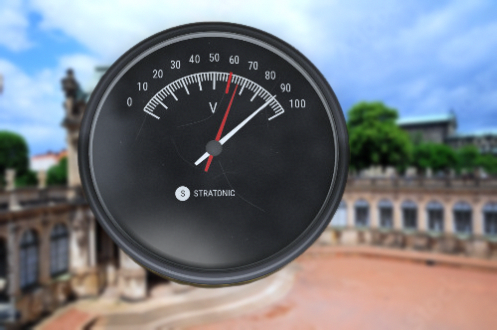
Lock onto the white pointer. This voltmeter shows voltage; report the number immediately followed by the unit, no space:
90V
